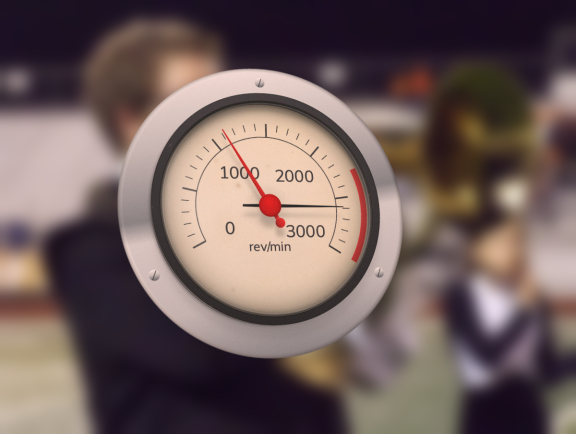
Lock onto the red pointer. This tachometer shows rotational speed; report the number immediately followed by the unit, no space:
1100rpm
